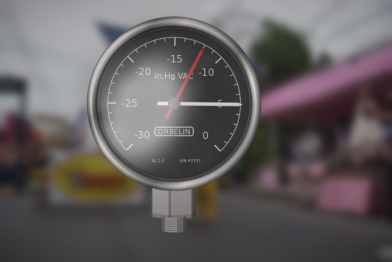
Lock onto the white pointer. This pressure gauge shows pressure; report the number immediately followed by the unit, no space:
-5inHg
